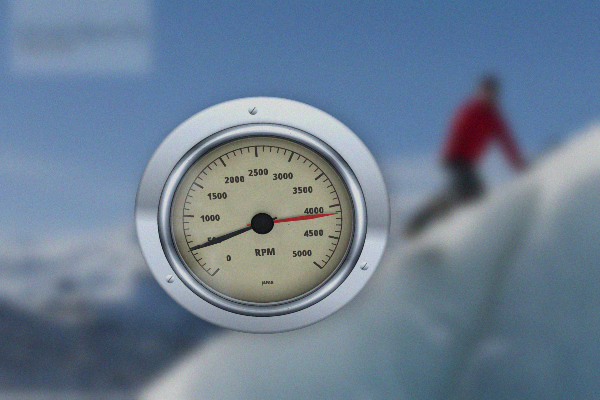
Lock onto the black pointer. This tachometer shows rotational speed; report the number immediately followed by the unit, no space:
500rpm
